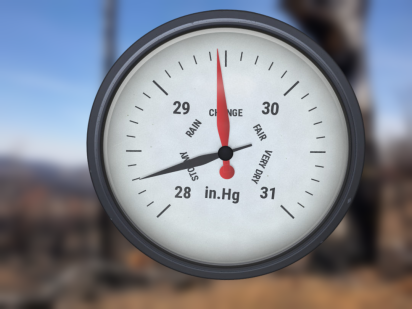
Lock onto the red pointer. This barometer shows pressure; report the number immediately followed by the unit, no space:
29.45inHg
